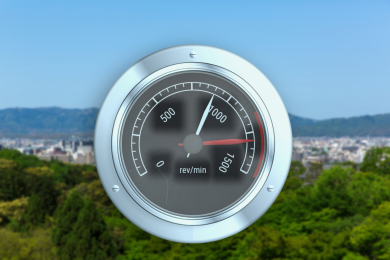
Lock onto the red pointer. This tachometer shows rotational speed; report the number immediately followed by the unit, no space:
1300rpm
